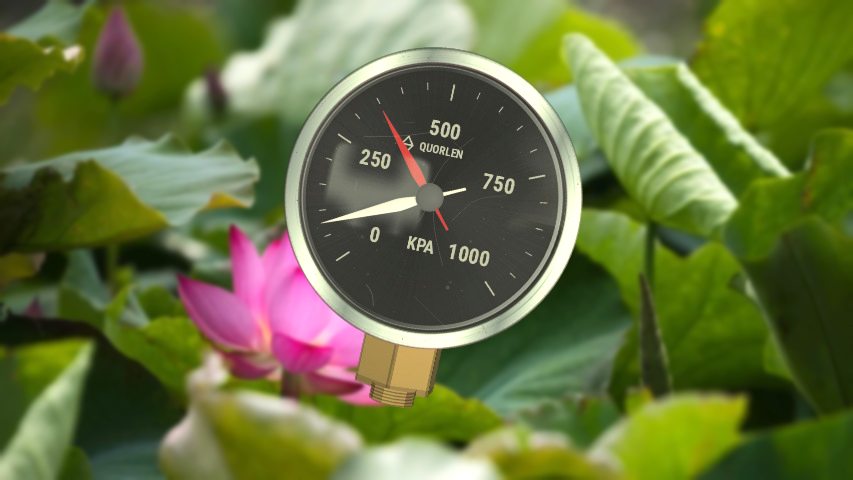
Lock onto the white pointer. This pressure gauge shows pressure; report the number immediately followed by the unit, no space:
75kPa
